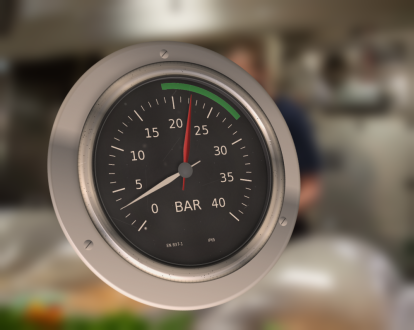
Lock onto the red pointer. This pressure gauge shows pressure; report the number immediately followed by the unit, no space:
22bar
